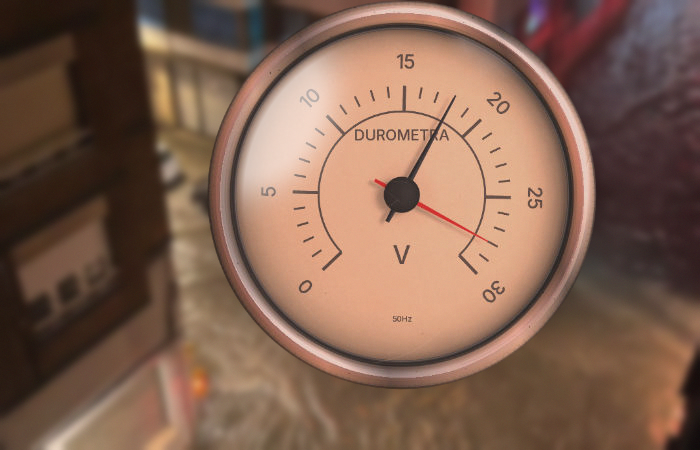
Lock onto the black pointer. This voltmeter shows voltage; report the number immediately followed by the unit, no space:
18V
